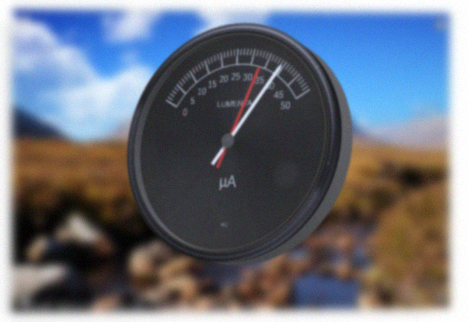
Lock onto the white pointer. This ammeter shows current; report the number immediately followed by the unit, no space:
40µA
